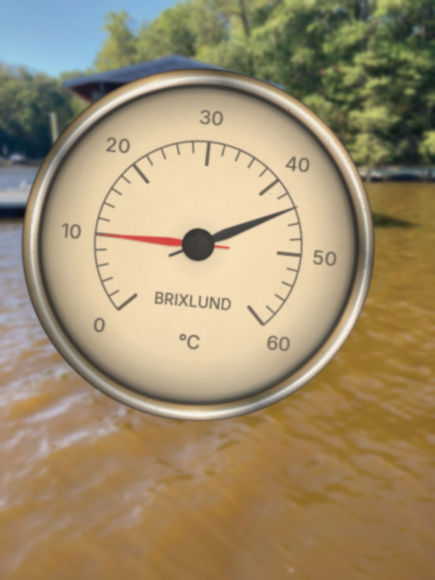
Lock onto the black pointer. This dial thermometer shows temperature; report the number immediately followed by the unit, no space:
44°C
